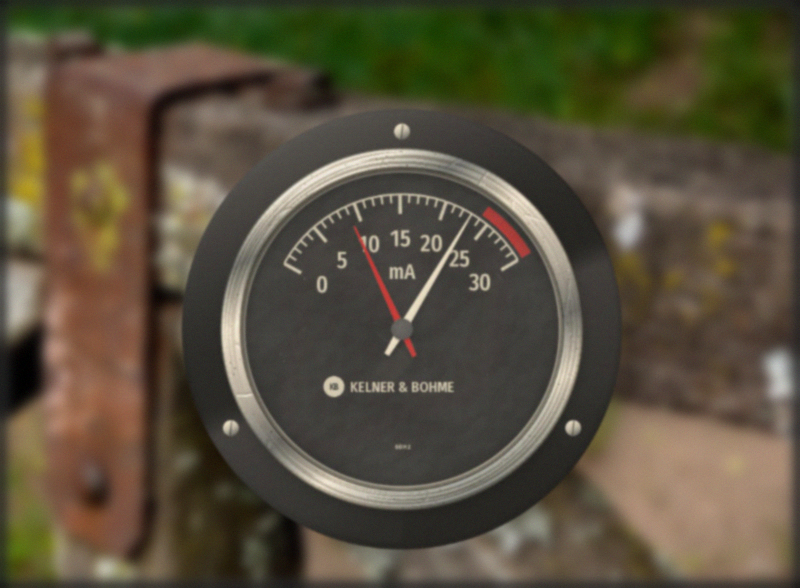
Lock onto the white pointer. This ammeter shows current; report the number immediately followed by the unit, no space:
23mA
